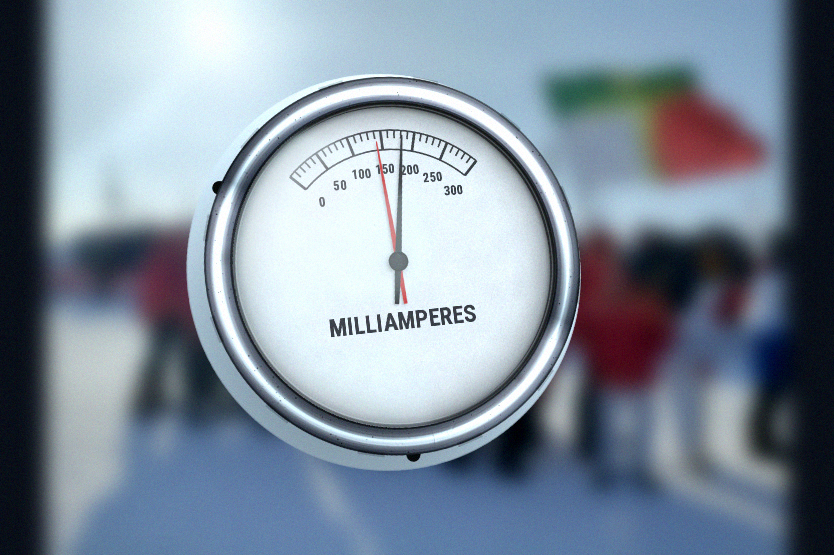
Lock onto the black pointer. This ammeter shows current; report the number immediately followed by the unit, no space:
180mA
